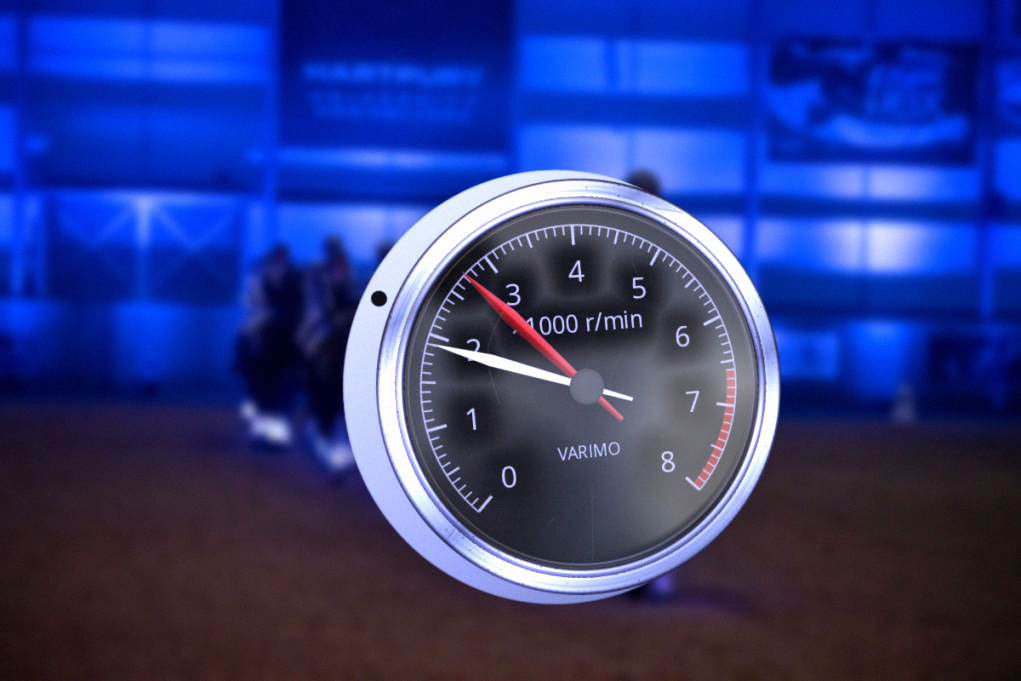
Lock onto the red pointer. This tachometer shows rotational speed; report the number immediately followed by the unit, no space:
2700rpm
